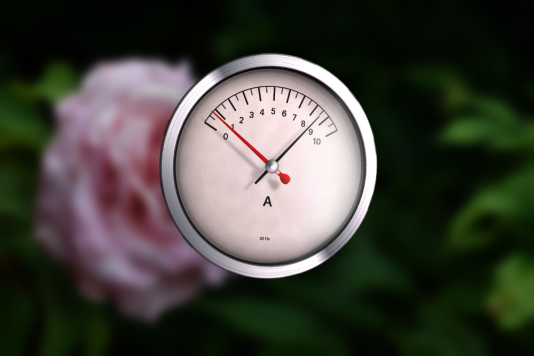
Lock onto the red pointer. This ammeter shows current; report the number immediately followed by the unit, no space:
0.75A
